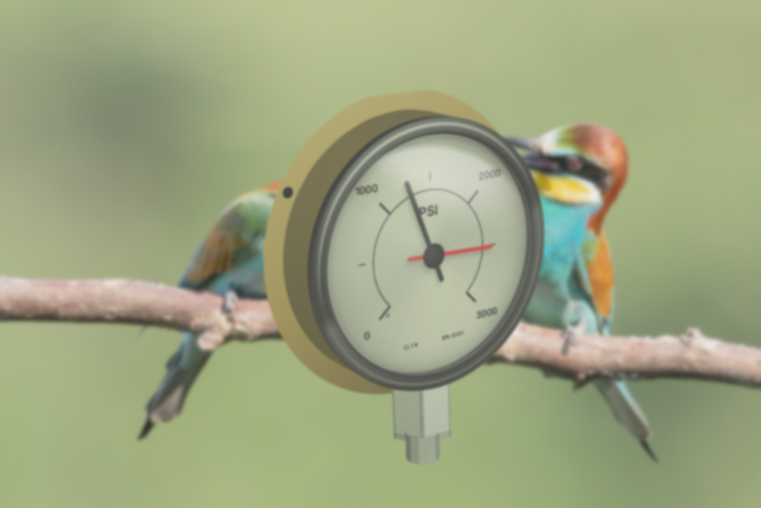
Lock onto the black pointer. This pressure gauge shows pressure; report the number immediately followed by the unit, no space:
1250psi
